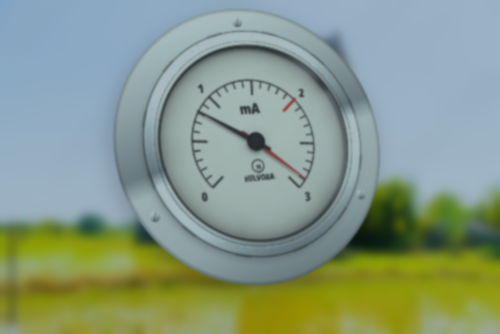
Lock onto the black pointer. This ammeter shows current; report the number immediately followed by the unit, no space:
0.8mA
